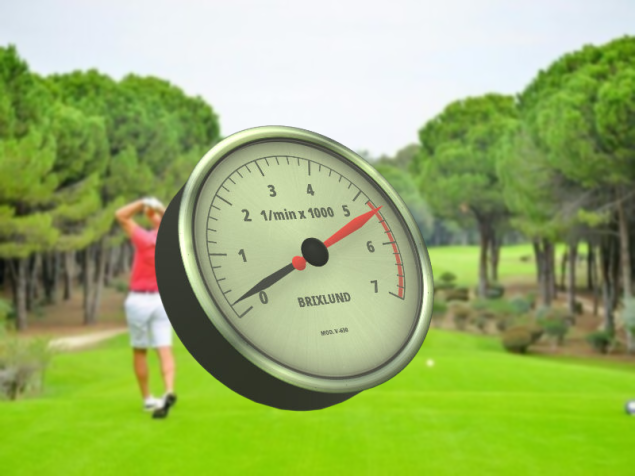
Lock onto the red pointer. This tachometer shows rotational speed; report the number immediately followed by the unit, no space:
5400rpm
